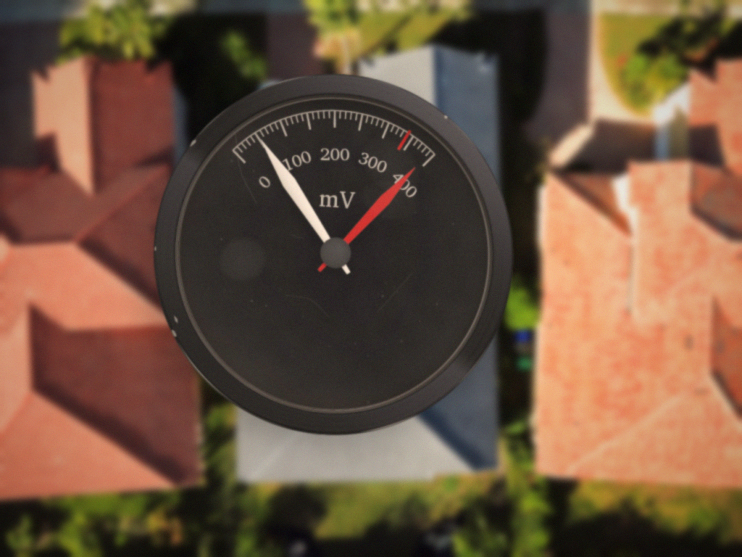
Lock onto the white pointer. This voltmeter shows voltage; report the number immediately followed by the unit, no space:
50mV
